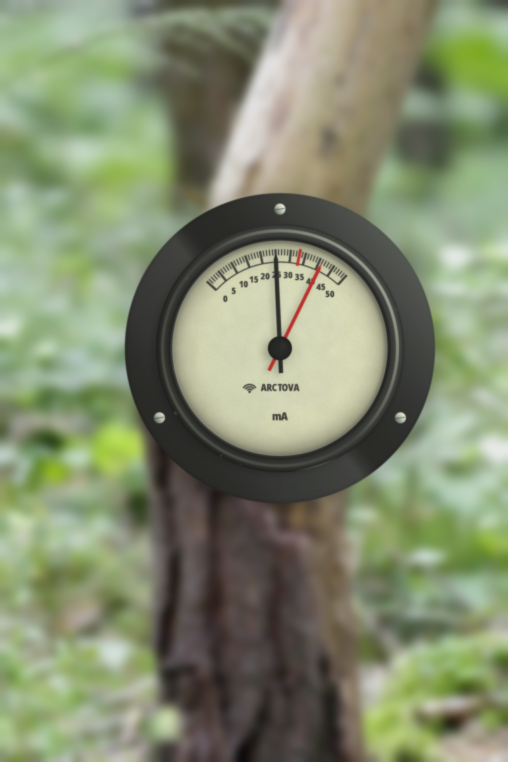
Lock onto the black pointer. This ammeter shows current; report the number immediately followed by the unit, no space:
25mA
